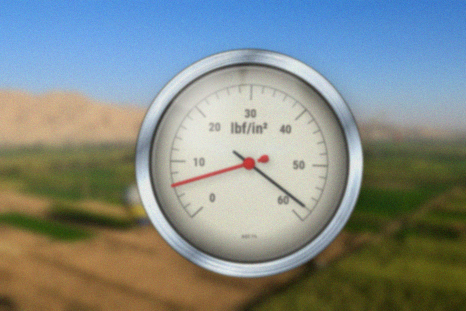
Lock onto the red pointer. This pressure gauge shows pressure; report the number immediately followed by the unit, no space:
6psi
